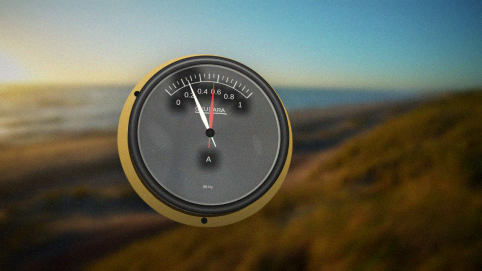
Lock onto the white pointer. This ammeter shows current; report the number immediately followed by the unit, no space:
0.25A
